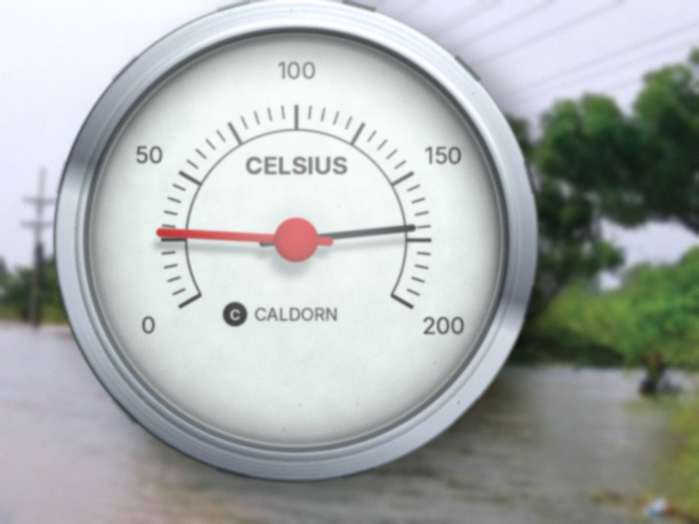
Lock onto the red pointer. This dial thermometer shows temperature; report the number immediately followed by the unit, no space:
27.5°C
